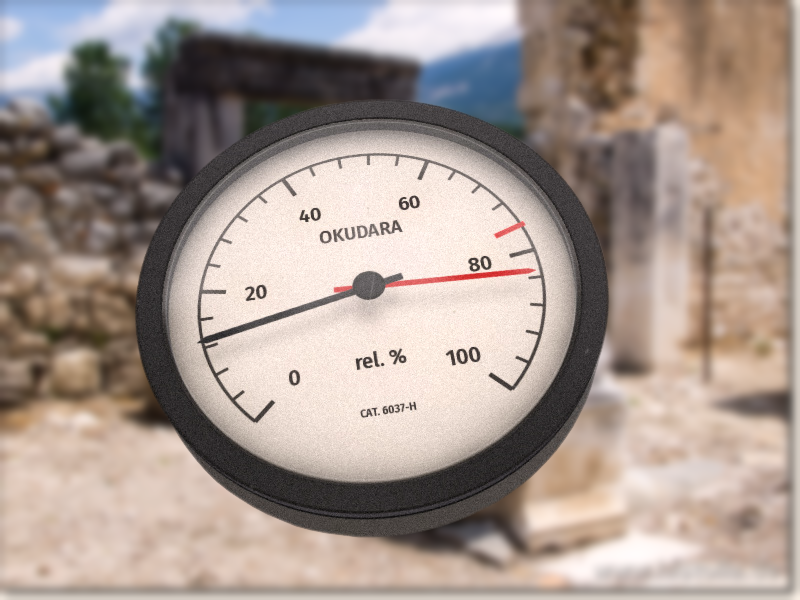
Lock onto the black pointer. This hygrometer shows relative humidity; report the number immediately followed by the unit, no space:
12%
